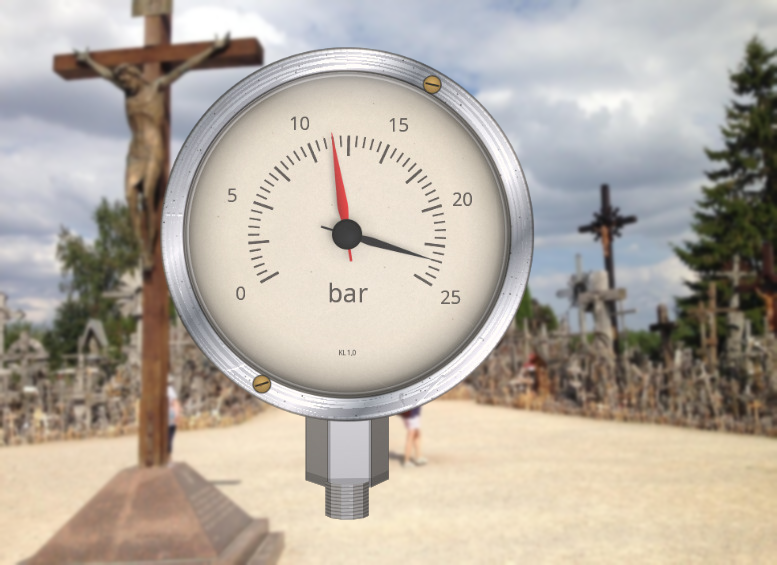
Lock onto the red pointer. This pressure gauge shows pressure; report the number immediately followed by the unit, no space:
11.5bar
